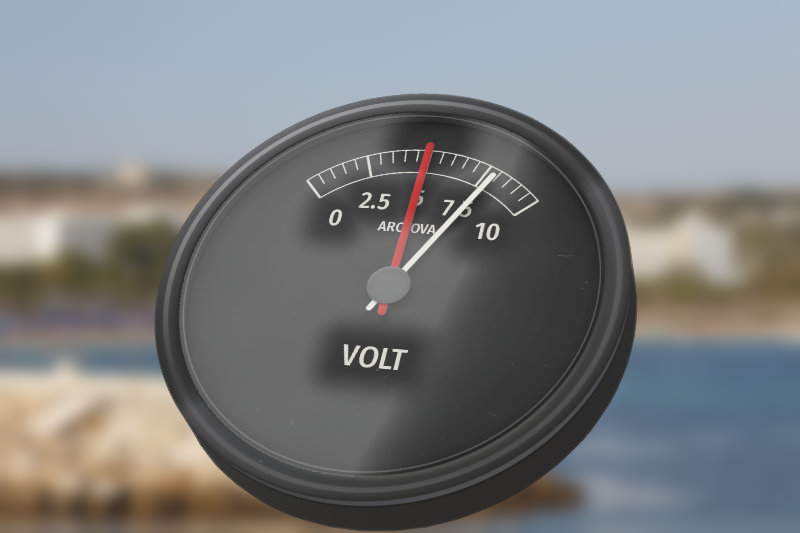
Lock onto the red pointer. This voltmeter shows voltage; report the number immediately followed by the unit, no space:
5V
